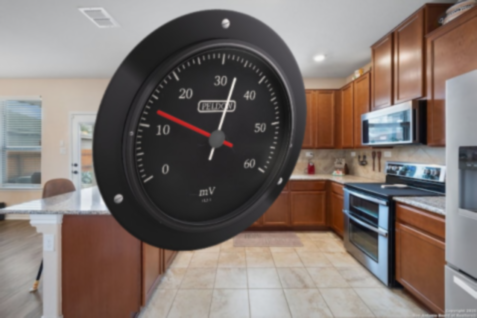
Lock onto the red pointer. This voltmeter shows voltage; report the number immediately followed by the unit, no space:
13mV
